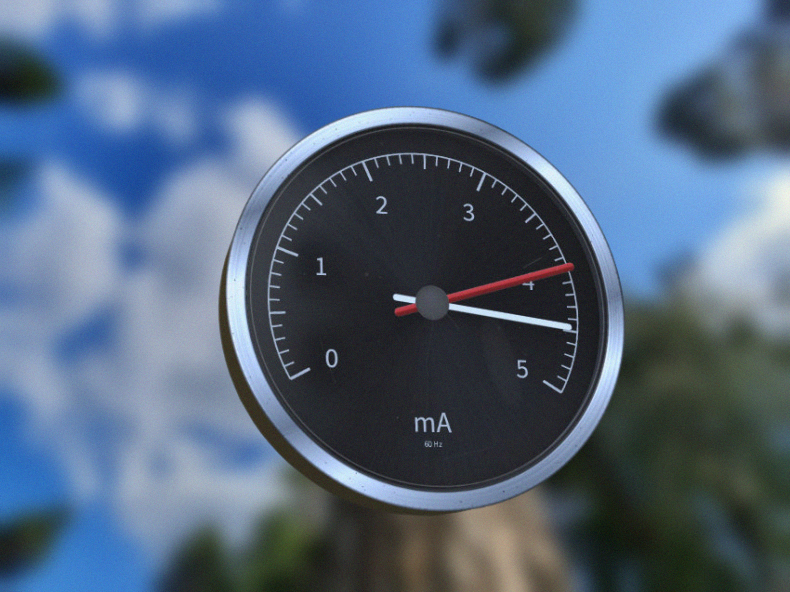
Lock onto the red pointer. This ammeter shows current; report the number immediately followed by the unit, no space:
4mA
